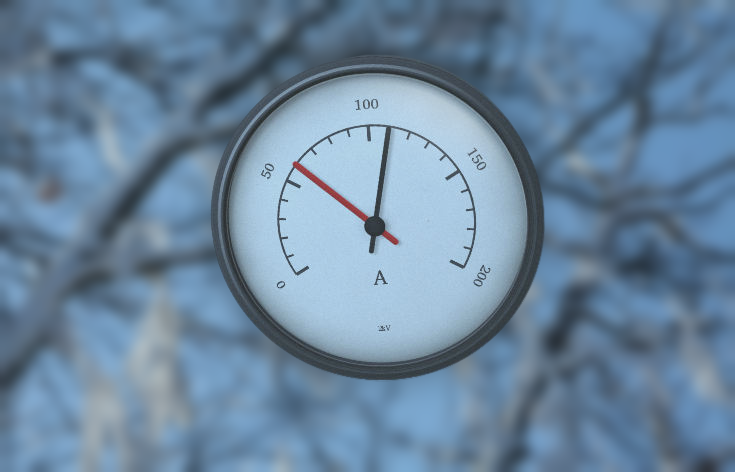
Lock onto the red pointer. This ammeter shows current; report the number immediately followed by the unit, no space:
60A
